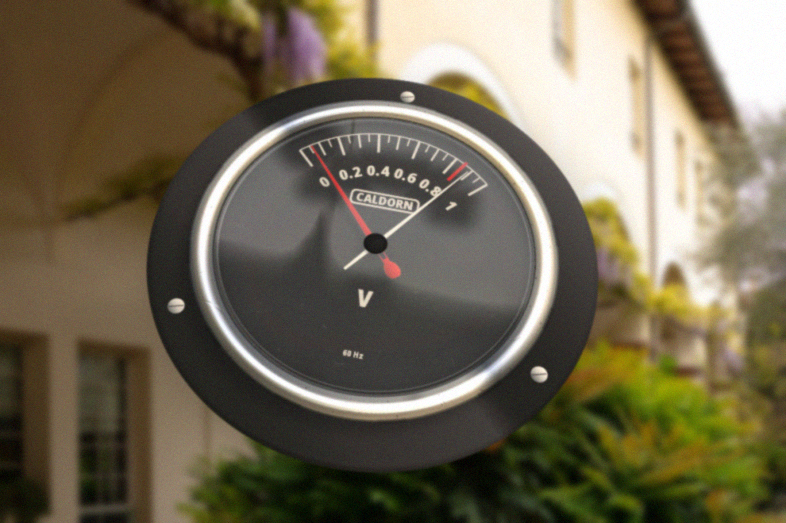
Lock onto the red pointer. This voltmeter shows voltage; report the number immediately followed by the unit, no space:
0.05V
